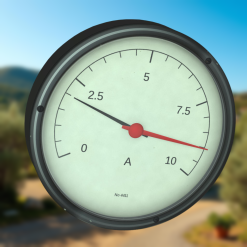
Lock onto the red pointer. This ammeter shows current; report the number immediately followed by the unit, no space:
9A
